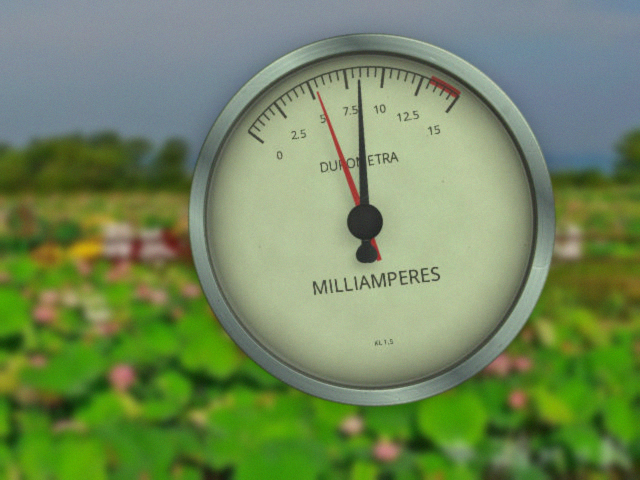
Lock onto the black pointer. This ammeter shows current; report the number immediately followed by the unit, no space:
8.5mA
